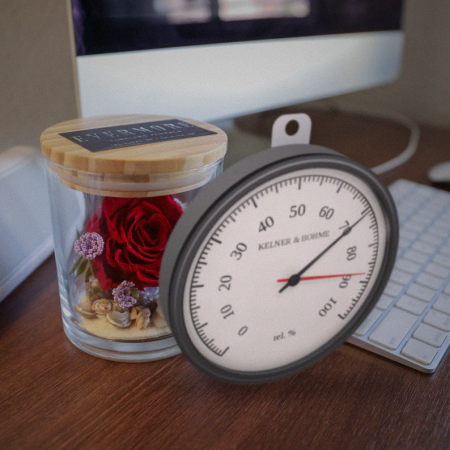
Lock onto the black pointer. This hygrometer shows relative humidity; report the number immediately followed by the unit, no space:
70%
